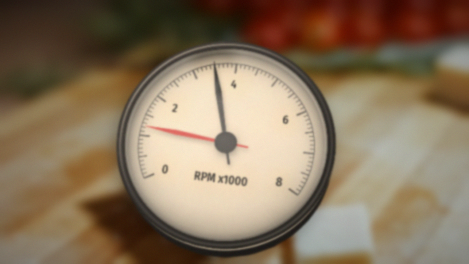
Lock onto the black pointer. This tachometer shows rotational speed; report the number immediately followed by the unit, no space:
3500rpm
